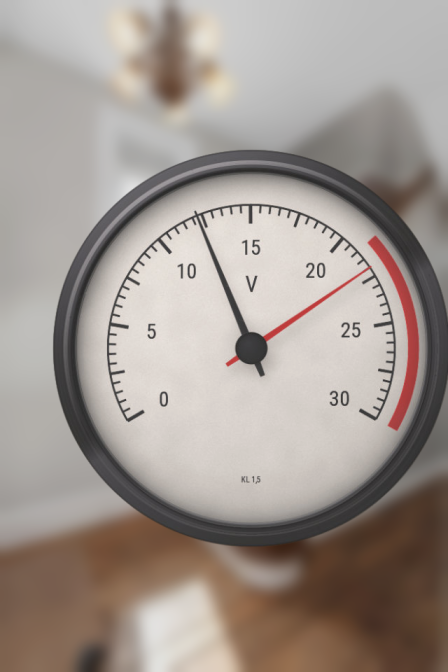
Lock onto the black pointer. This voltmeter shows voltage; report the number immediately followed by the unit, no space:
12.25V
